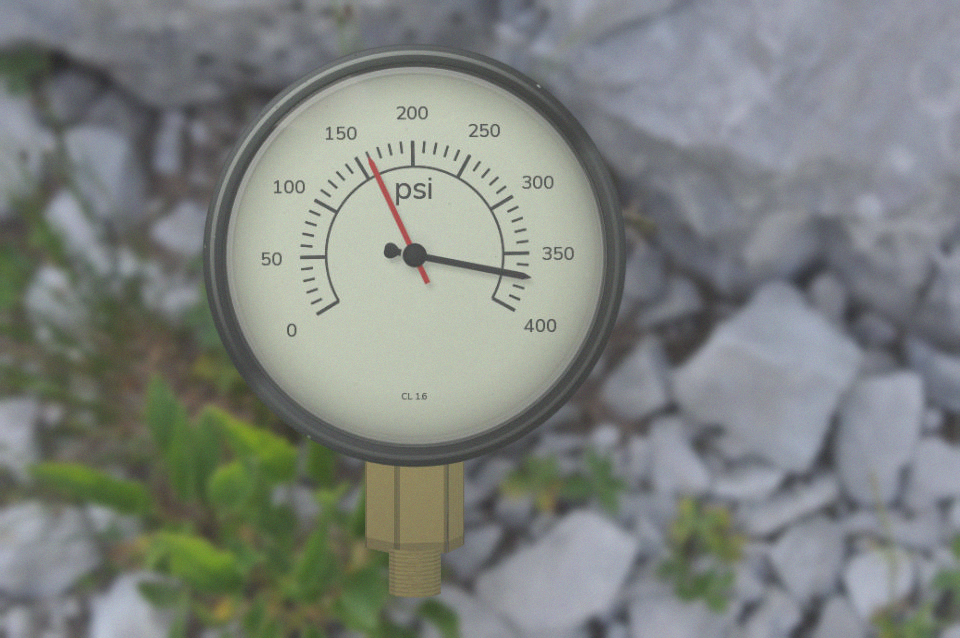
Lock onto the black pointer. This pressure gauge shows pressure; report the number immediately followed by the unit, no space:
370psi
